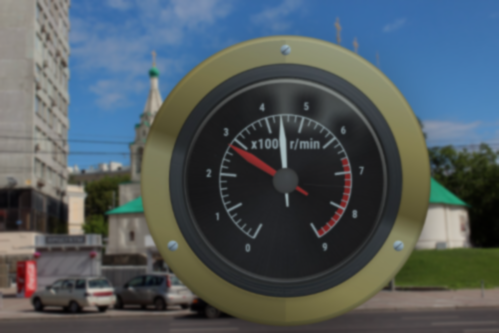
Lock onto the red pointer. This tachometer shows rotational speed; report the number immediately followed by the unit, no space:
2800rpm
